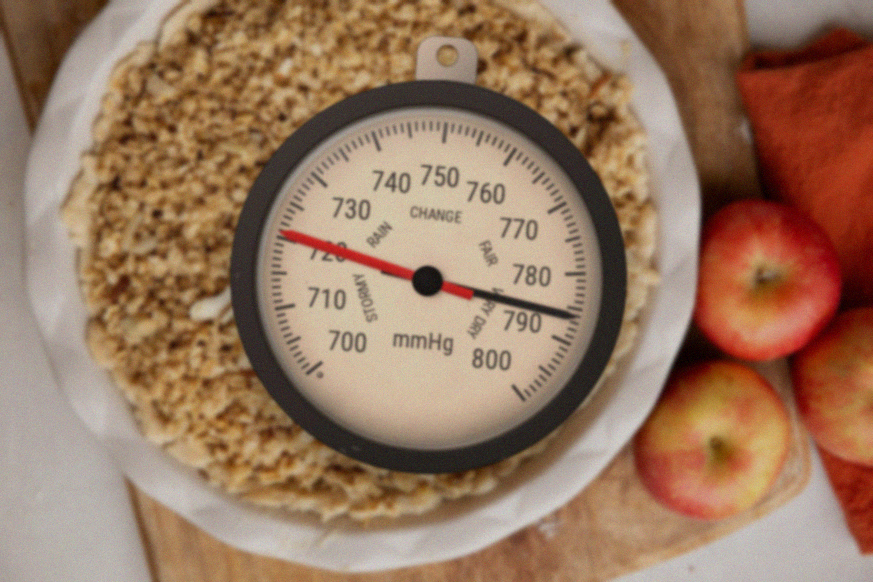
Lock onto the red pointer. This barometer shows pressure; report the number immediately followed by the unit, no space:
721mmHg
